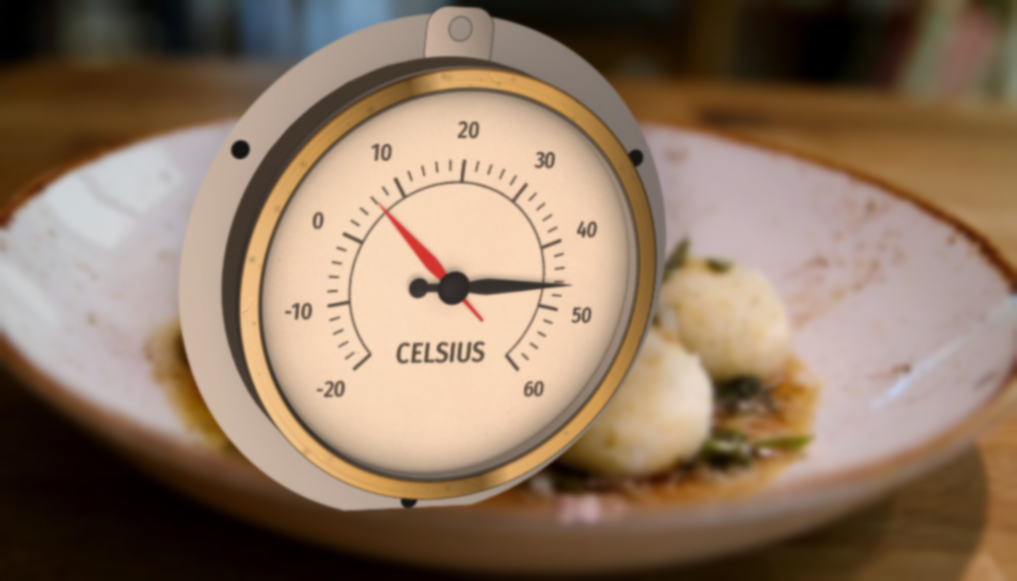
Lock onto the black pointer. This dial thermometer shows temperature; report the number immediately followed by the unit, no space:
46°C
